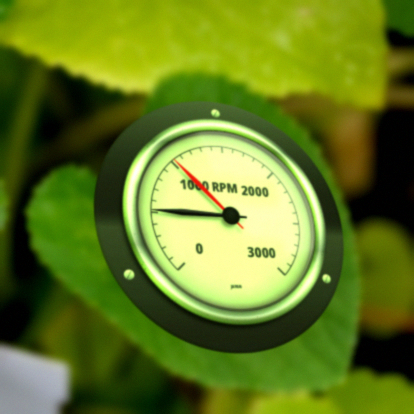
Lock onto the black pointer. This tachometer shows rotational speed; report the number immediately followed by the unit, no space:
500rpm
